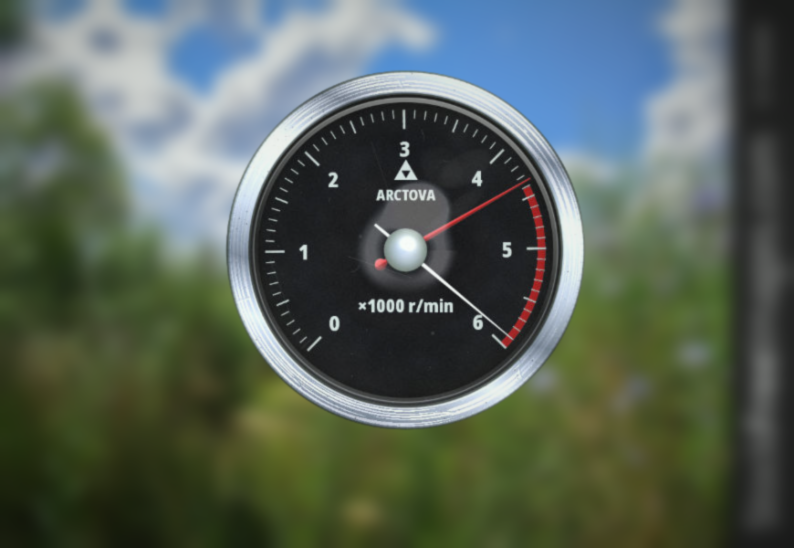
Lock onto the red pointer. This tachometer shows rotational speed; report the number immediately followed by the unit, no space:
4350rpm
